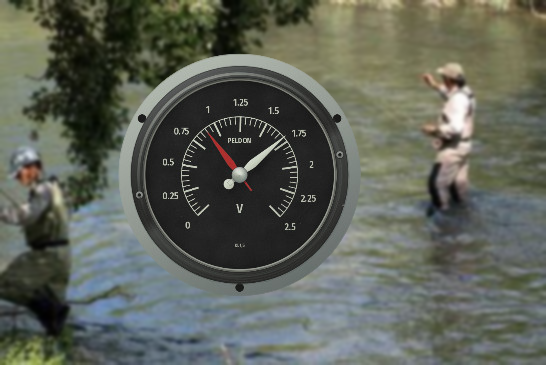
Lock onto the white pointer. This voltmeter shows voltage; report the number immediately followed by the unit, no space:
1.7V
